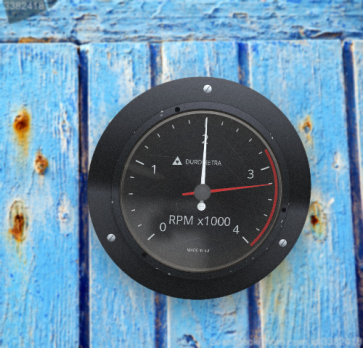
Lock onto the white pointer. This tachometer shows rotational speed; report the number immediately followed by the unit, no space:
2000rpm
